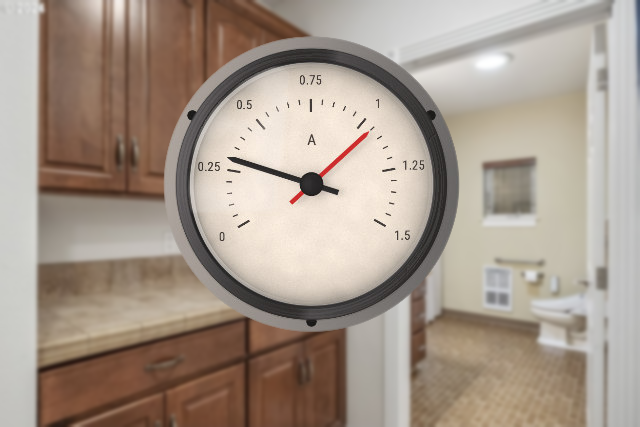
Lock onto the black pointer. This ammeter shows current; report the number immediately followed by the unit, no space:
0.3A
